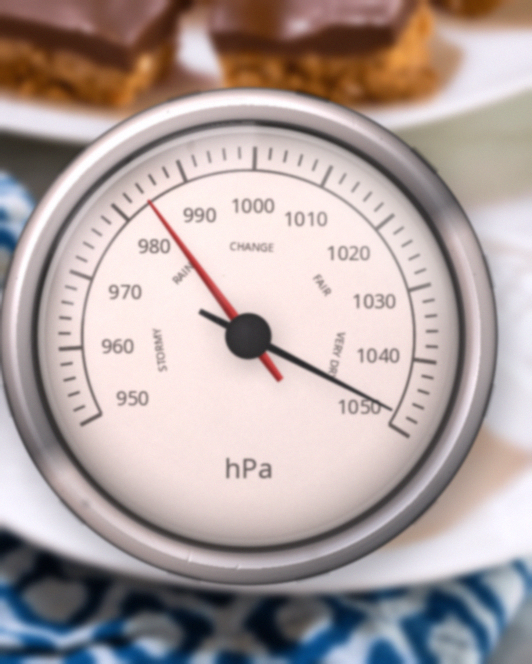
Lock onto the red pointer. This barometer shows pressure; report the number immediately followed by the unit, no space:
984hPa
